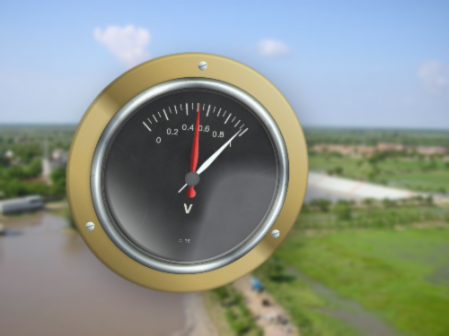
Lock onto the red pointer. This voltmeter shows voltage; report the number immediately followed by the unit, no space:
0.5V
